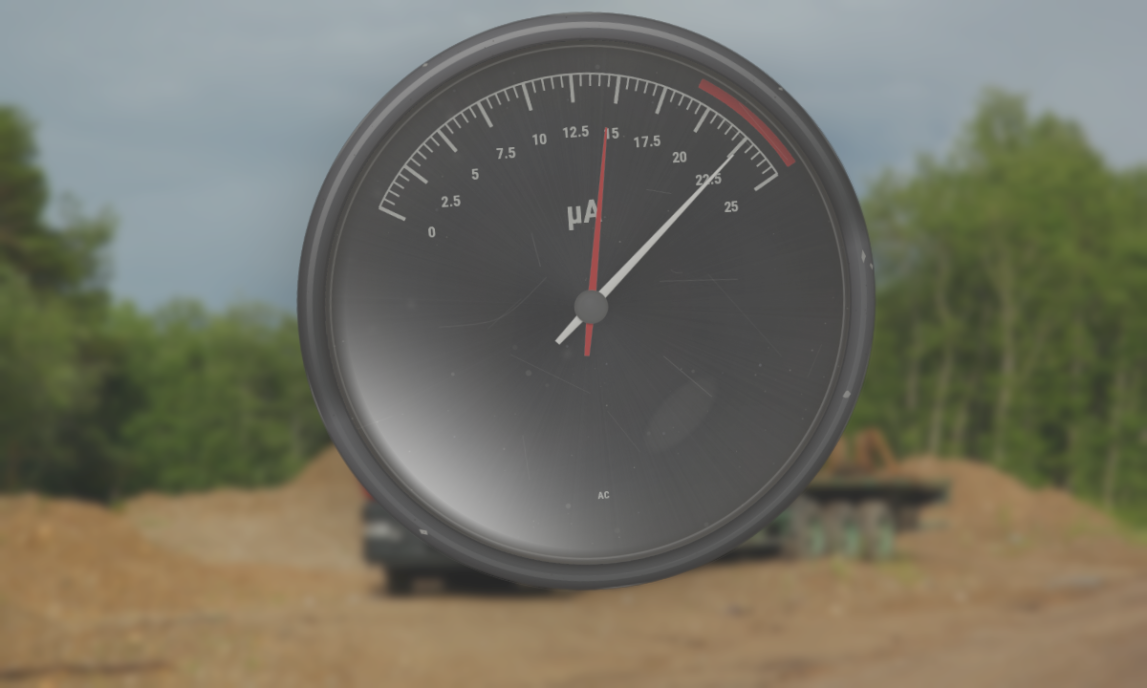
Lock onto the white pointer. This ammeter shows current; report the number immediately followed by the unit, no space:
22.5µA
